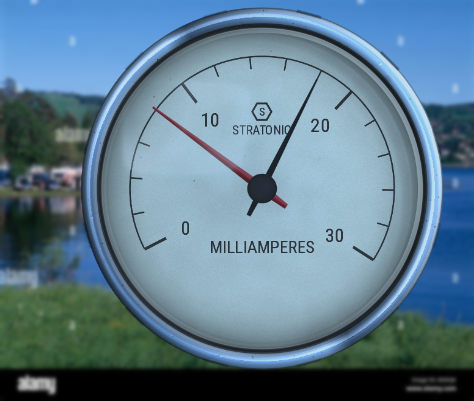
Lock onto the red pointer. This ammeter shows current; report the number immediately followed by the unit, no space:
8mA
